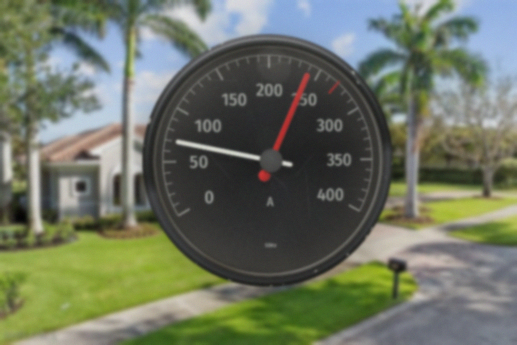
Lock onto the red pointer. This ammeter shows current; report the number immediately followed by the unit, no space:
240A
